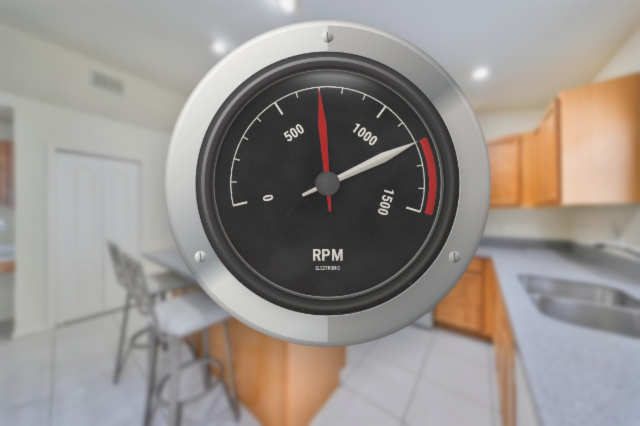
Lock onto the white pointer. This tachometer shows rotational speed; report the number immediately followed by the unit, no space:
1200rpm
